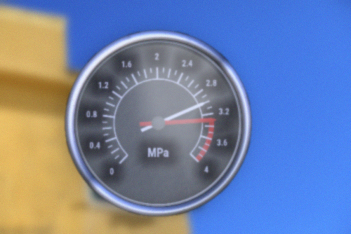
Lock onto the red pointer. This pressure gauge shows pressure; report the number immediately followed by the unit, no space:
3.3MPa
